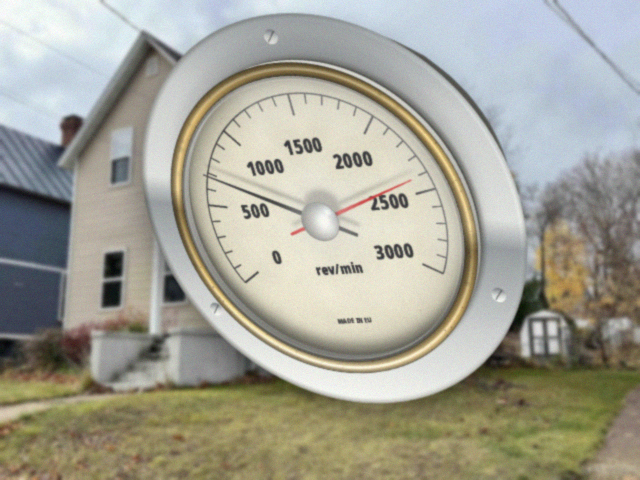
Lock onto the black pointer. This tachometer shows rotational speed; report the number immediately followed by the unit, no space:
700rpm
